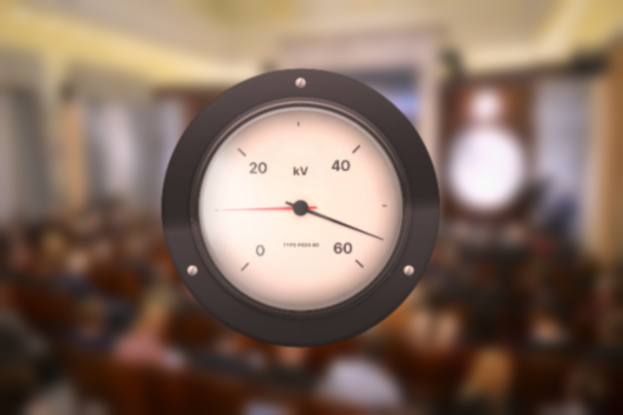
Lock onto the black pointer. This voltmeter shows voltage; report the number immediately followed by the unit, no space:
55kV
